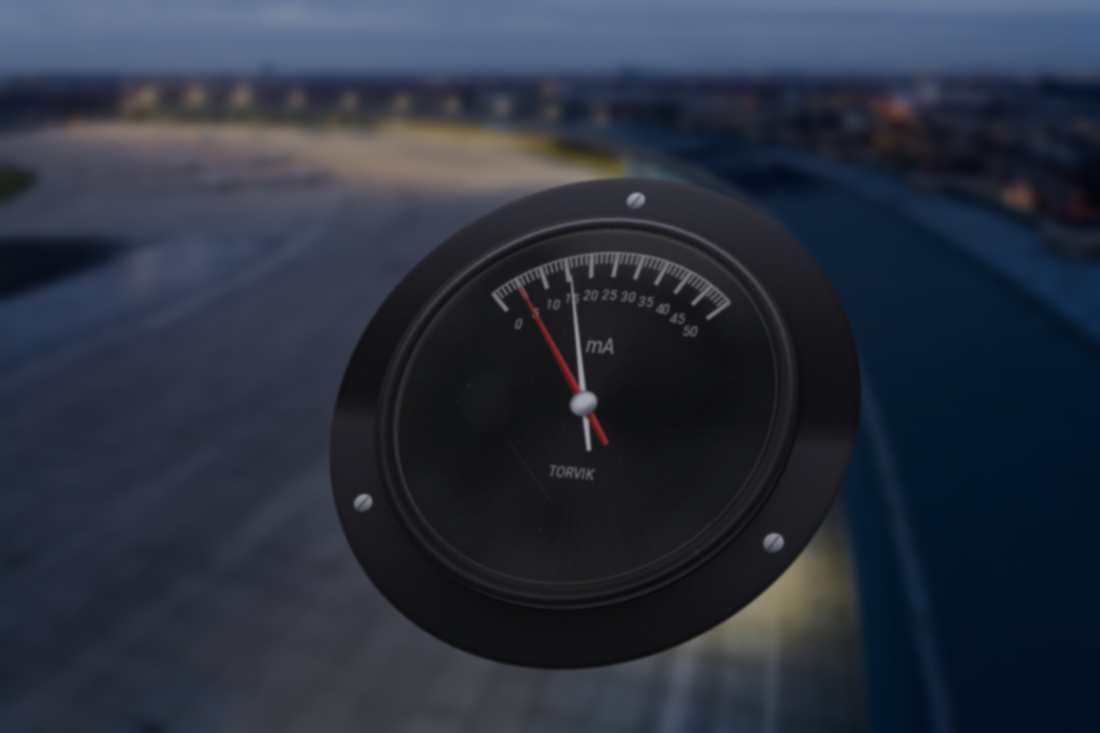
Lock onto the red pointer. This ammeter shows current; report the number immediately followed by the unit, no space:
5mA
